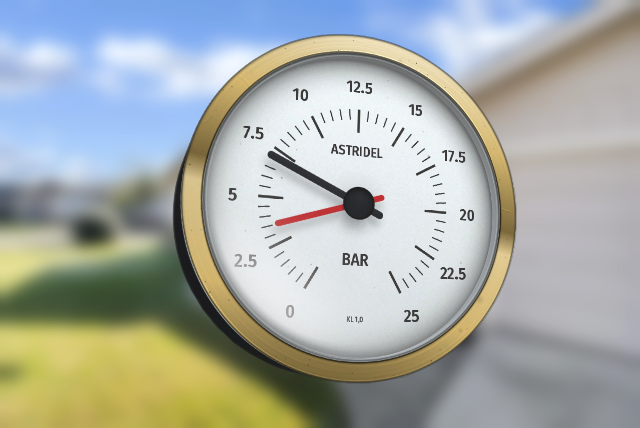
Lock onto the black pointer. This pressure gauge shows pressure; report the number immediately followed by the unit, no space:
7bar
